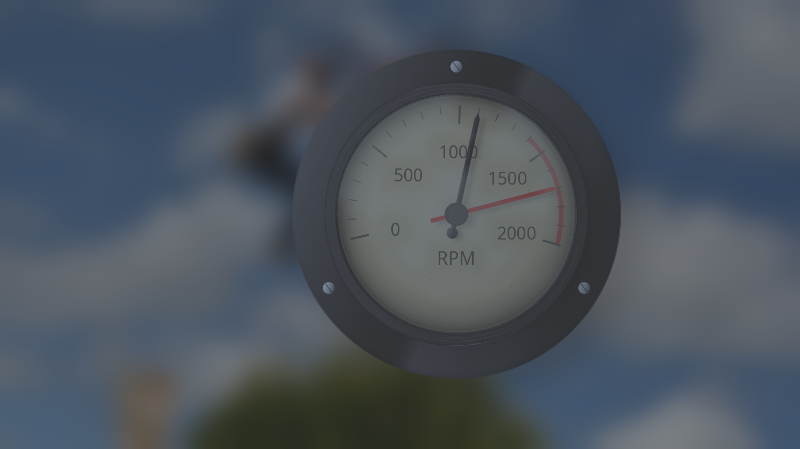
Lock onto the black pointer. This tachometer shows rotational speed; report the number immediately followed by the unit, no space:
1100rpm
